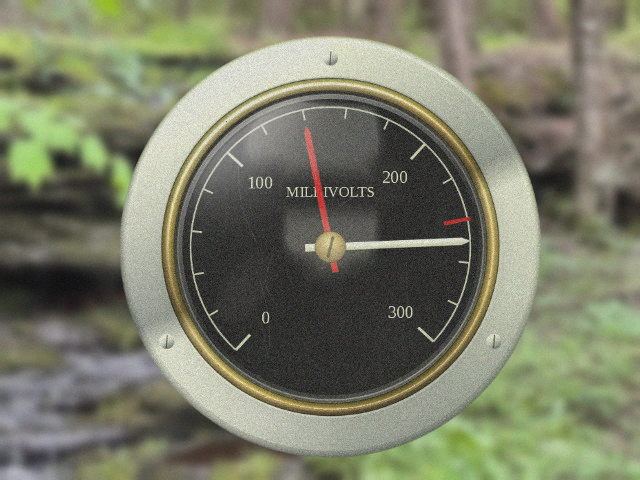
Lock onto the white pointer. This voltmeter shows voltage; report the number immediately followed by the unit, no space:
250mV
